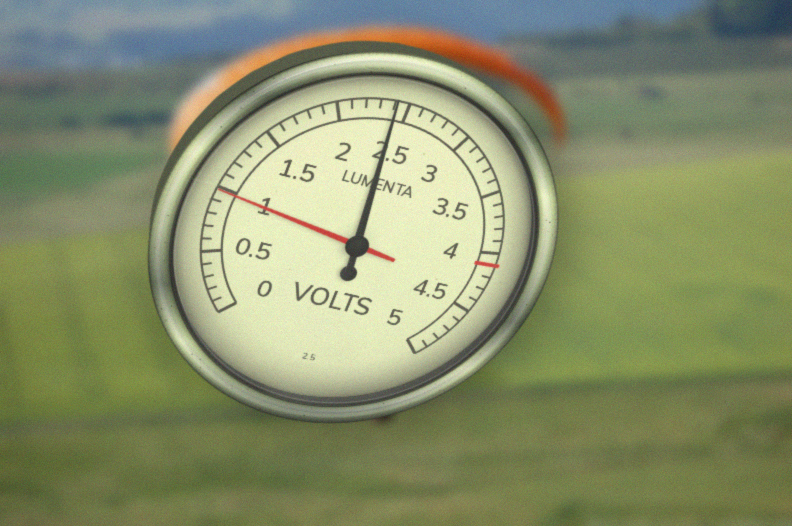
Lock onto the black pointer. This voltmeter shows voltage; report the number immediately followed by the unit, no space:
2.4V
